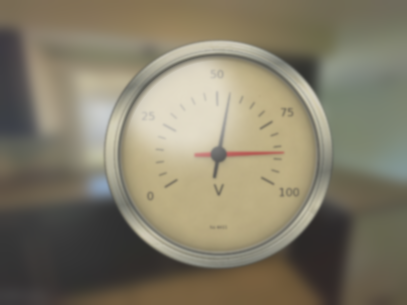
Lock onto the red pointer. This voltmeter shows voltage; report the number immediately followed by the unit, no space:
87.5V
